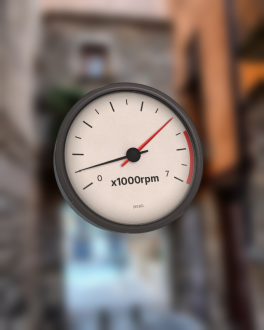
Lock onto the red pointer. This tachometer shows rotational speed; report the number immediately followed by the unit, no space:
5000rpm
